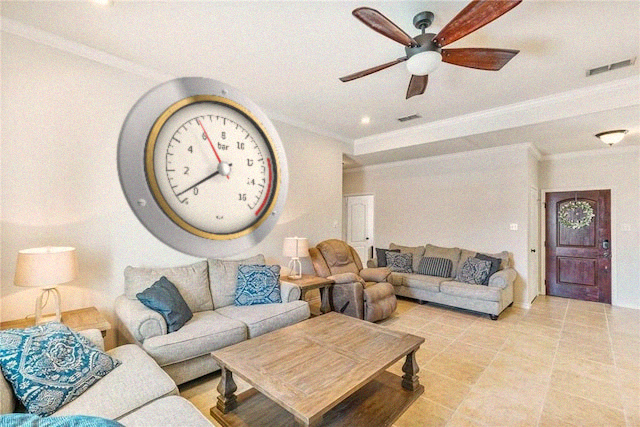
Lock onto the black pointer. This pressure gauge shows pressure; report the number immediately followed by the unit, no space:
0.5bar
